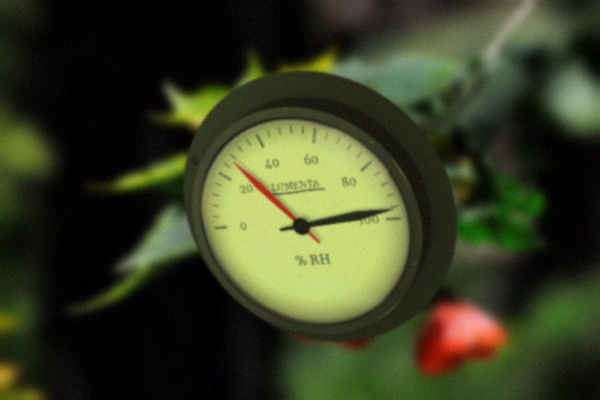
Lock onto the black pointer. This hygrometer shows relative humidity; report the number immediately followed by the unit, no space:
96%
